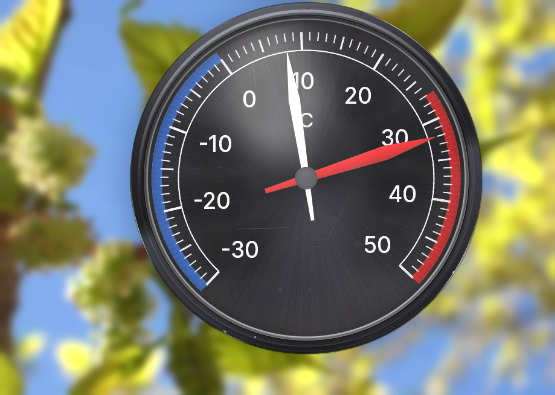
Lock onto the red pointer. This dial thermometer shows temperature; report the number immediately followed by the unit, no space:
32°C
